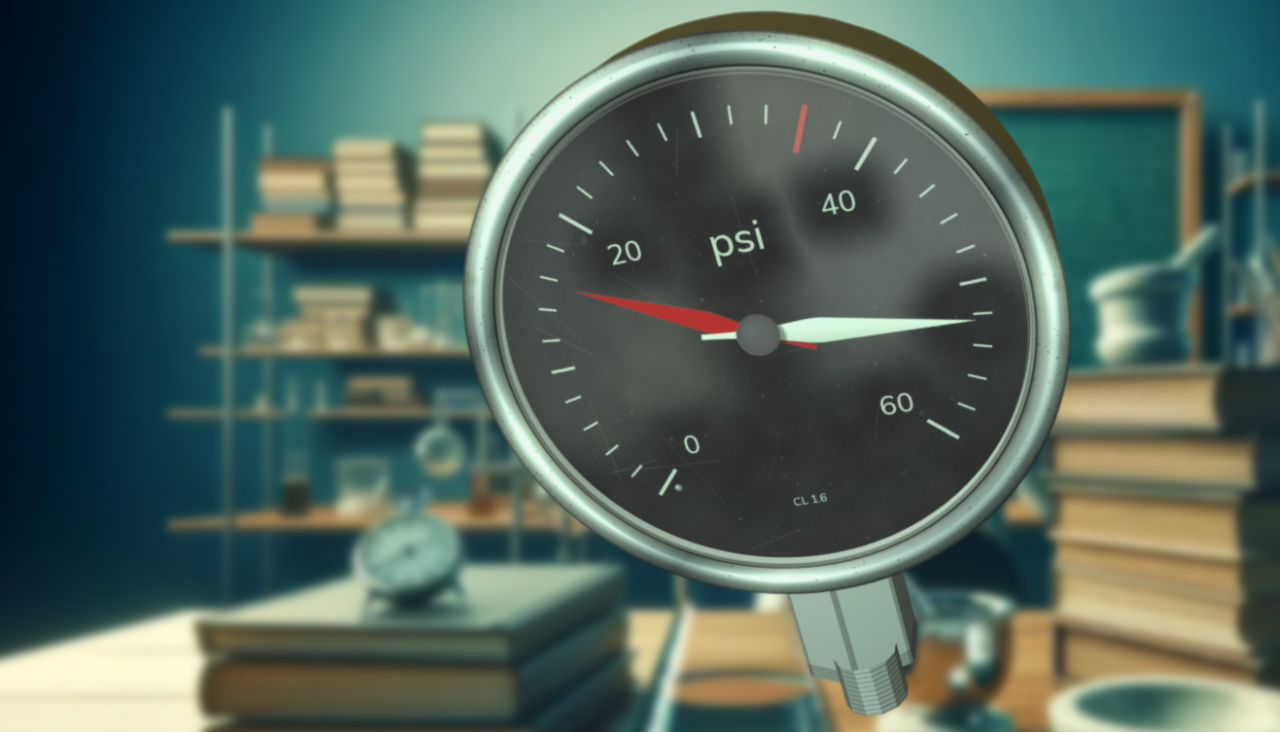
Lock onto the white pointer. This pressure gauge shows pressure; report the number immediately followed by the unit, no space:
52psi
